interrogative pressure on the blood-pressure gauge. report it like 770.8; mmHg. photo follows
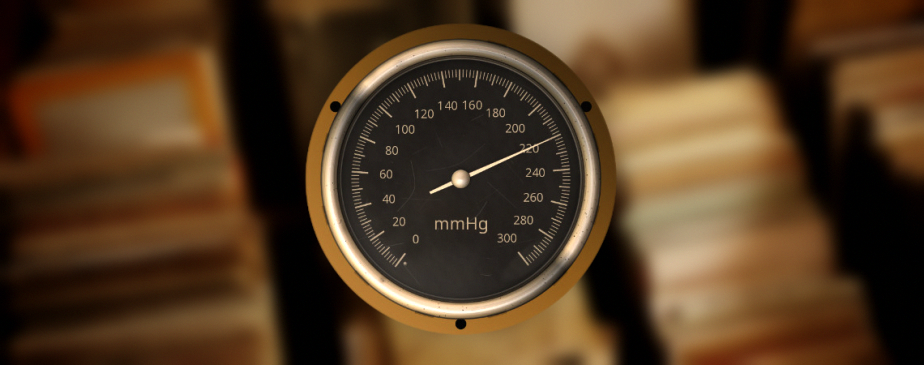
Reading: 220; mmHg
